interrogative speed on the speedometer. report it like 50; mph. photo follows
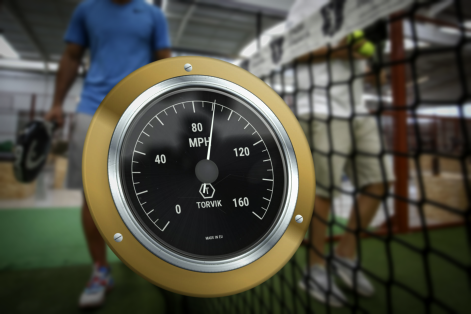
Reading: 90; mph
